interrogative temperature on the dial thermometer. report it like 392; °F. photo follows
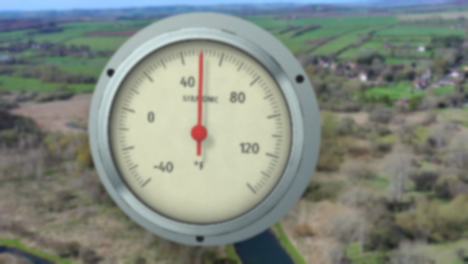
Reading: 50; °F
